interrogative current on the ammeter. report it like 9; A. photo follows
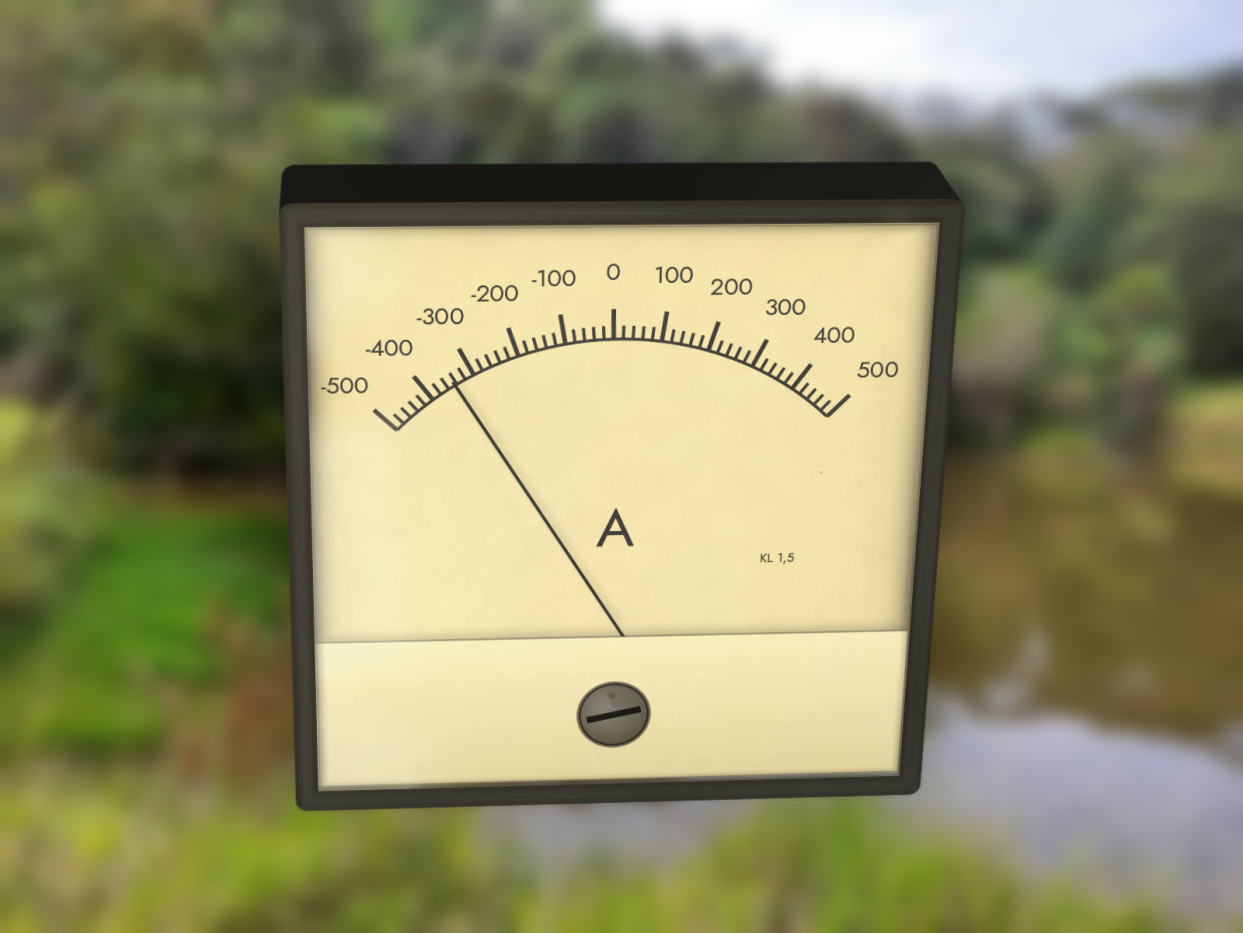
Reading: -340; A
